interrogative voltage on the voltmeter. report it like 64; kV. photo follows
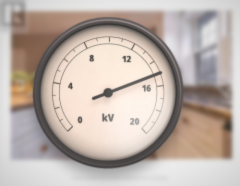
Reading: 15; kV
